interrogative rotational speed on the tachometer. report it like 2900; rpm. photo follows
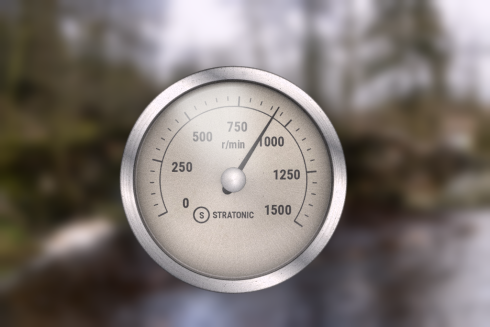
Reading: 925; rpm
